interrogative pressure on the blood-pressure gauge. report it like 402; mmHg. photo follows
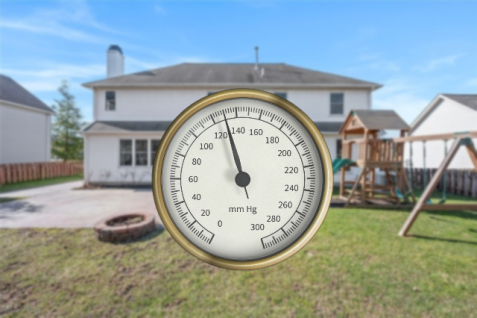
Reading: 130; mmHg
